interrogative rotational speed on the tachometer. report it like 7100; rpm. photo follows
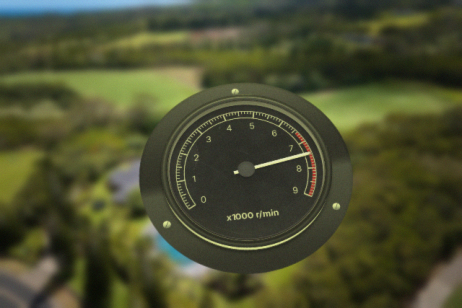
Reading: 7500; rpm
